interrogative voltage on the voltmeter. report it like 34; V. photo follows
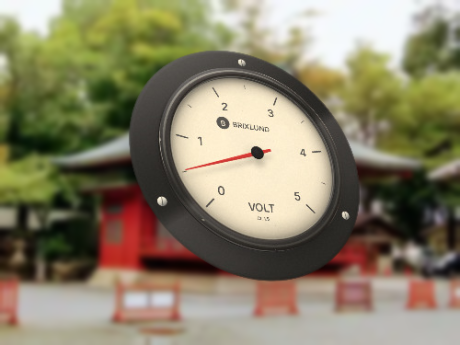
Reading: 0.5; V
